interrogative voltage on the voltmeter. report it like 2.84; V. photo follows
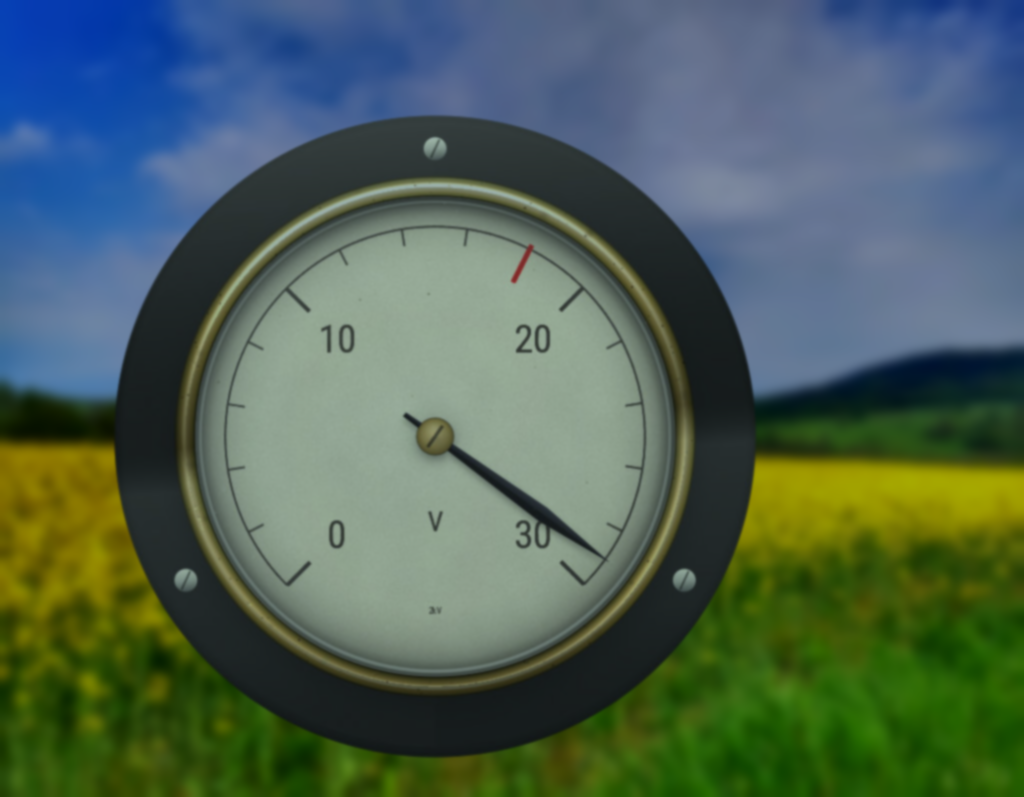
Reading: 29; V
